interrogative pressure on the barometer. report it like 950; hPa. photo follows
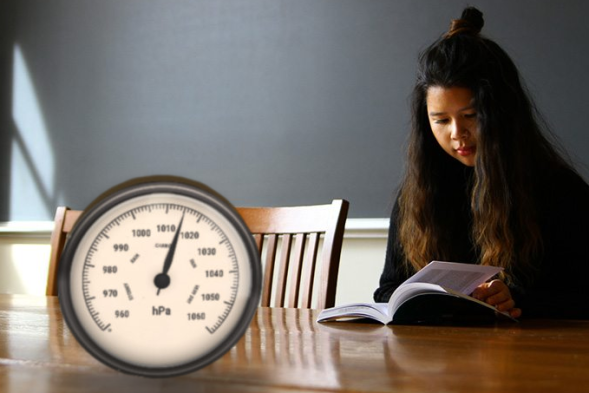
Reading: 1015; hPa
